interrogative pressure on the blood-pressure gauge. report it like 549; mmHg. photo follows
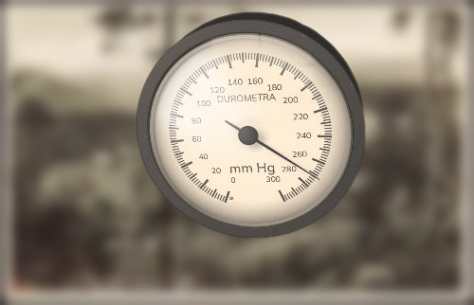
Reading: 270; mmHg
